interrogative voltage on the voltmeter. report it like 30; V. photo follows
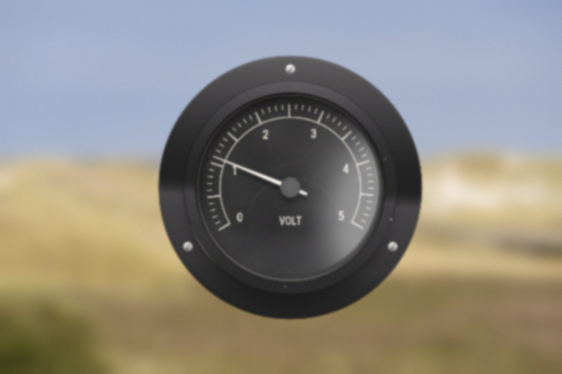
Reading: 1.1; V
